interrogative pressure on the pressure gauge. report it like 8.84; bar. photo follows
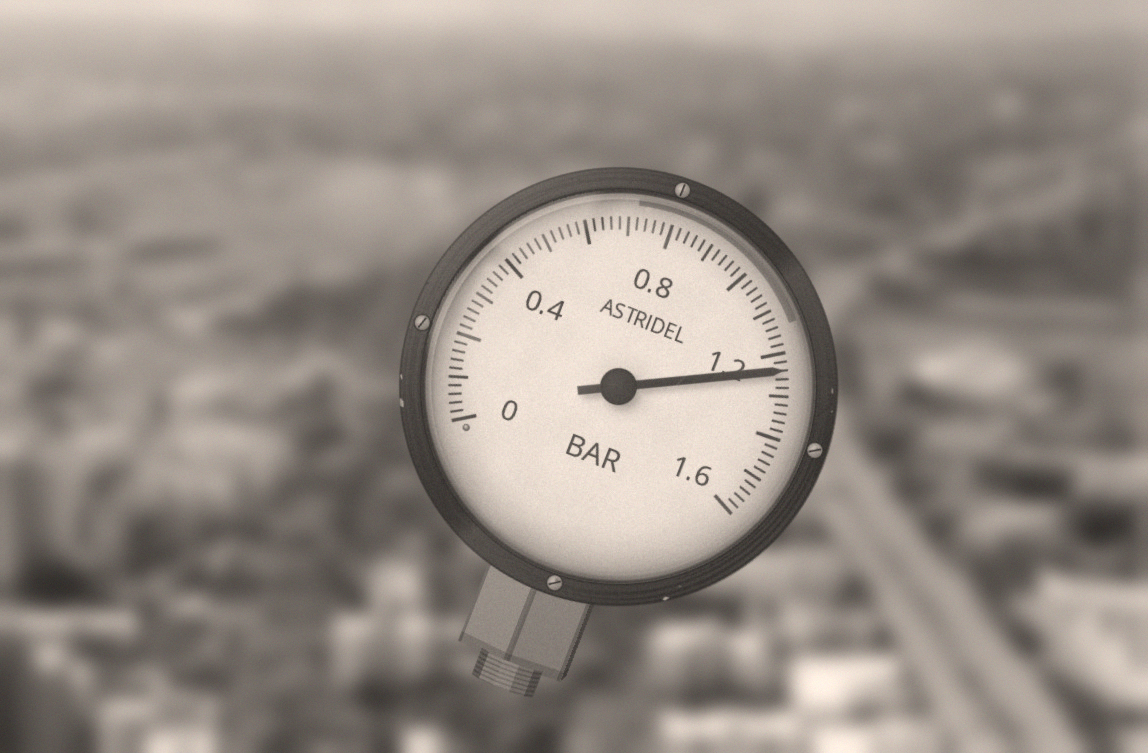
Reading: 1.24; bar
